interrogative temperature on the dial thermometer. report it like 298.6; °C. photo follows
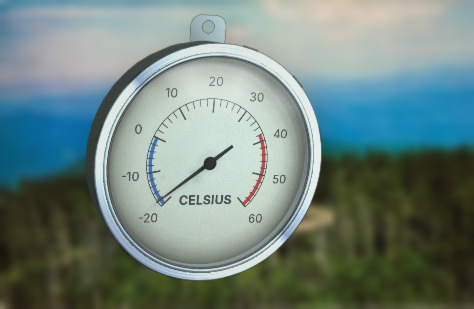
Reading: -18; °C
